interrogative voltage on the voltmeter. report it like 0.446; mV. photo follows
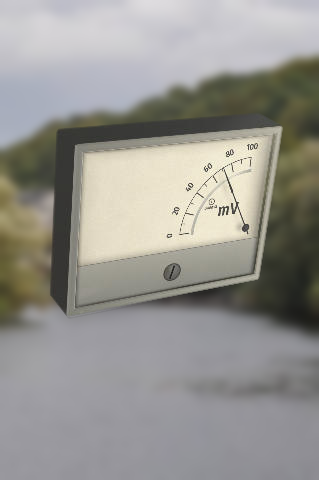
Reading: 70; mV
